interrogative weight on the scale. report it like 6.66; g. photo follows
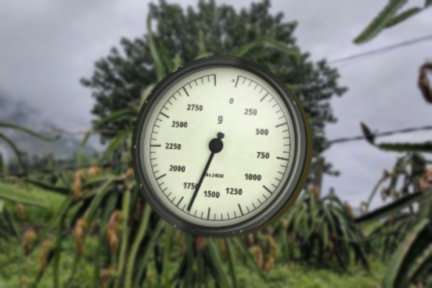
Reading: 1650; g
